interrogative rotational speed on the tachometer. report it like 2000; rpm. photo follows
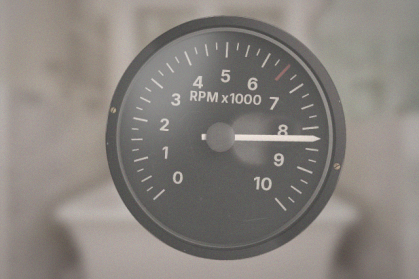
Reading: 8250; rpm
